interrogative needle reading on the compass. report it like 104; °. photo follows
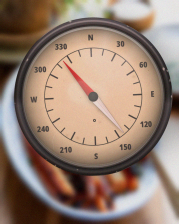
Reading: 322.5; °
